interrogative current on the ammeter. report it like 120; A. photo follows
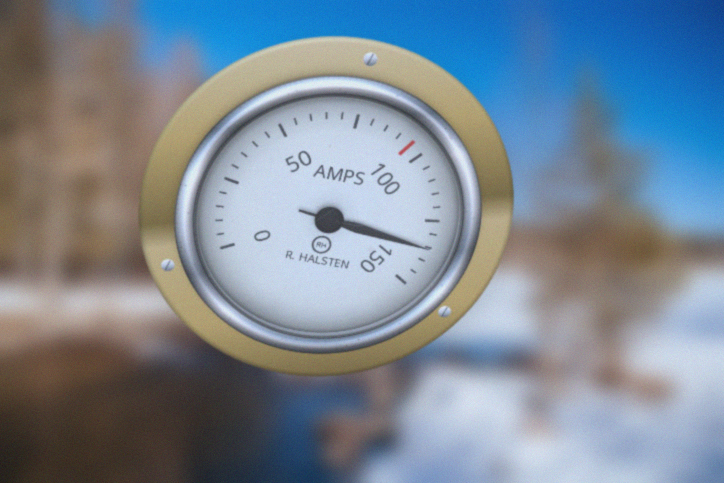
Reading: 135; A
